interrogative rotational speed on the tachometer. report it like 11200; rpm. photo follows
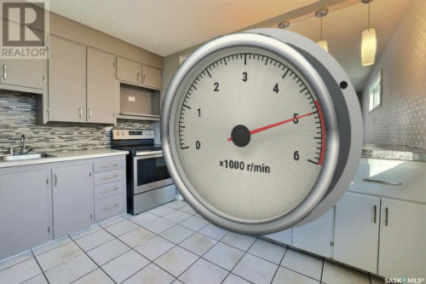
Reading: 5000; rpm
